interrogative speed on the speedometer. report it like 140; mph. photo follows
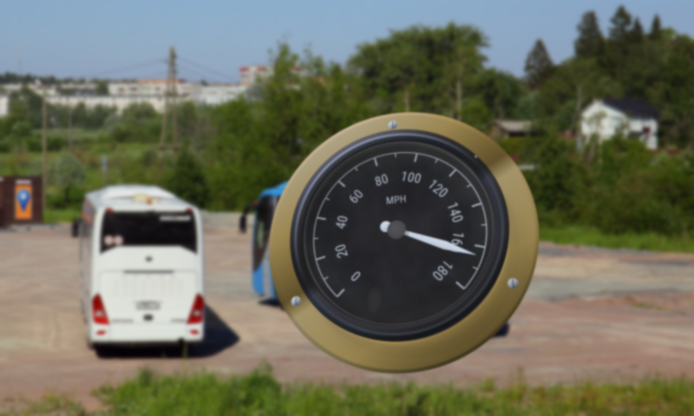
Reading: 165; mph
